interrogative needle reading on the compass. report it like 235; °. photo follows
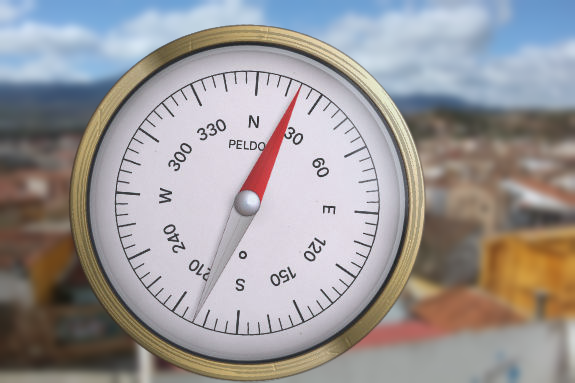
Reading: 20; °
